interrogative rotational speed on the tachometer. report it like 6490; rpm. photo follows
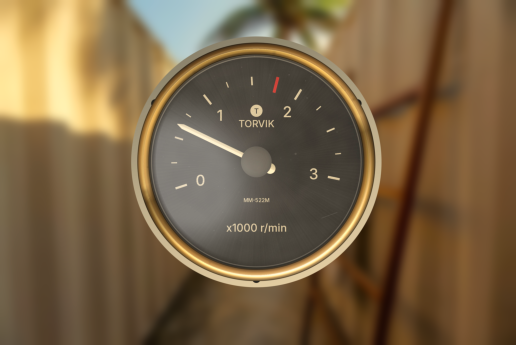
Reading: 625; rpm
